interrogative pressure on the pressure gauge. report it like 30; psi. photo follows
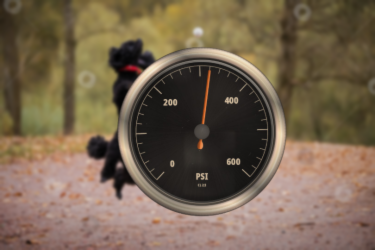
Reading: 320; psi
